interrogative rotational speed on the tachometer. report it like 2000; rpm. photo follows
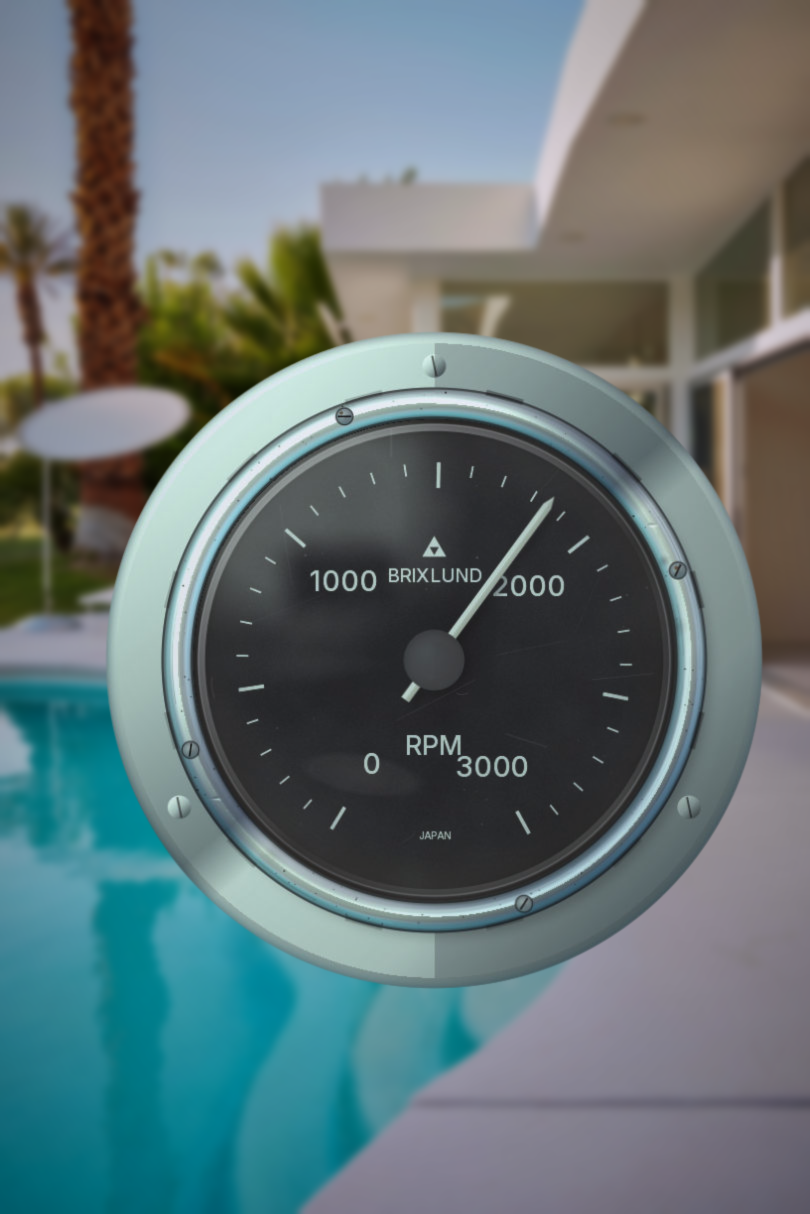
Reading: 1850; rpm
